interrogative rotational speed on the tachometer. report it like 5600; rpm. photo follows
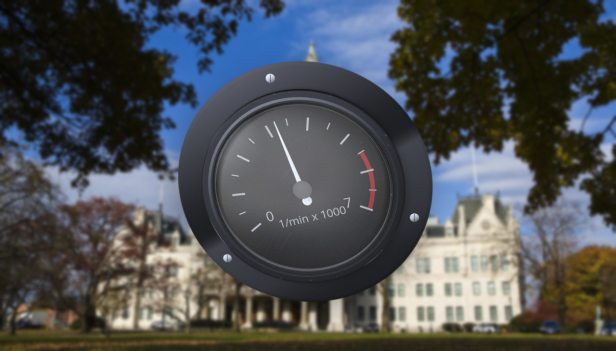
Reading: 3250; rpm
